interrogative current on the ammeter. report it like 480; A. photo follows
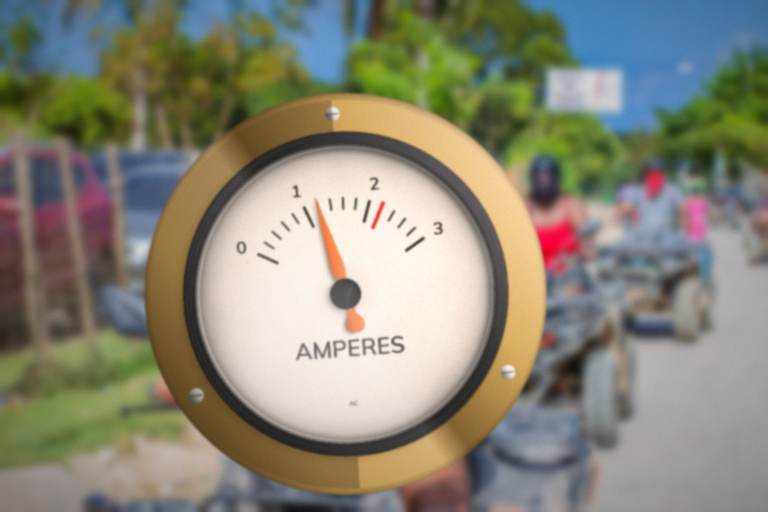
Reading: 1.2; A
